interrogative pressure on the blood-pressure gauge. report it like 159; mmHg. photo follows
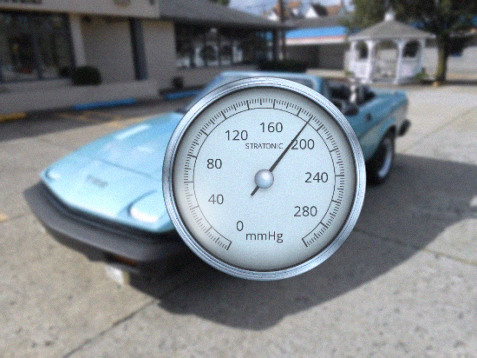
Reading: 190; mmHg
